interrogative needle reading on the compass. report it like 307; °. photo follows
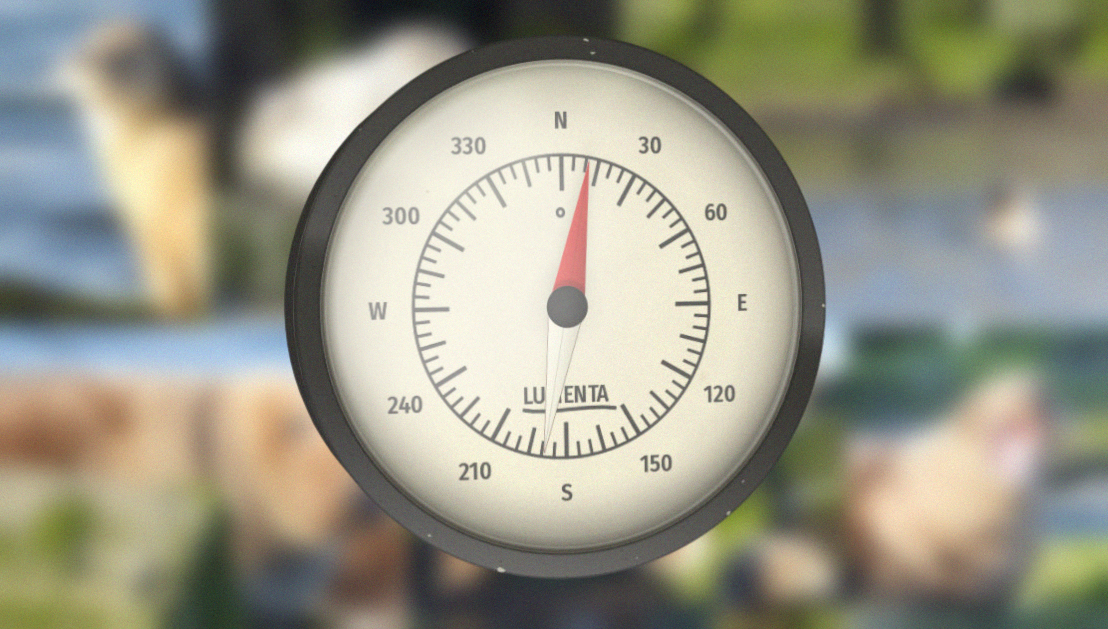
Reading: 10; °
